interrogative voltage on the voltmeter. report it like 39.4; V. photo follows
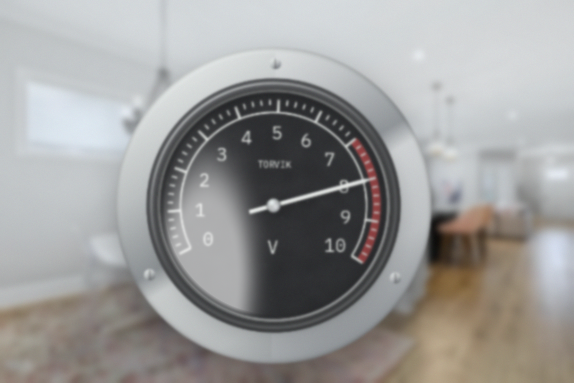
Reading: 8; V
